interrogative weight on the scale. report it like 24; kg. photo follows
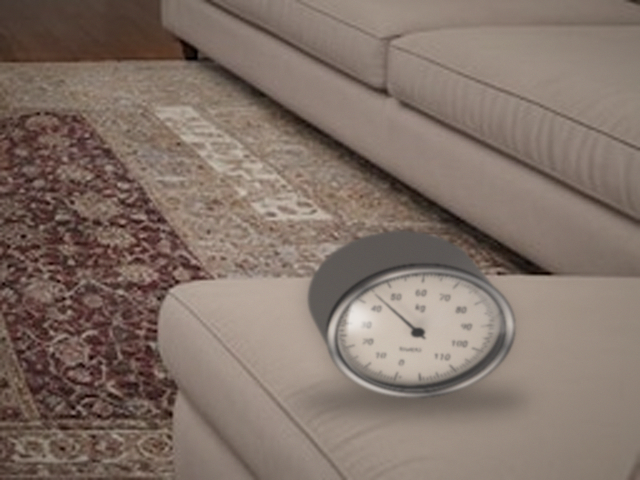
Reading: 45; kg
